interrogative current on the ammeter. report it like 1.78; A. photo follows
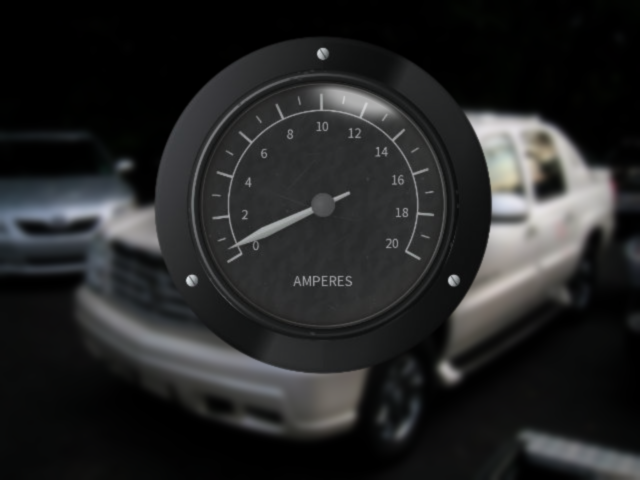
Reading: 0.5; A
